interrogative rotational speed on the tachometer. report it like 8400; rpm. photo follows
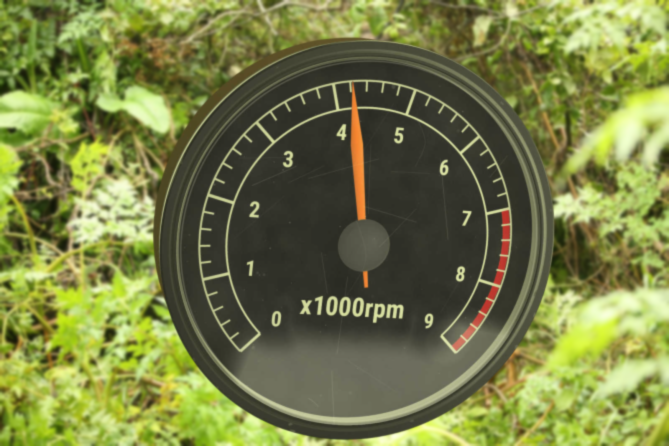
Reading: 4200; rpm
